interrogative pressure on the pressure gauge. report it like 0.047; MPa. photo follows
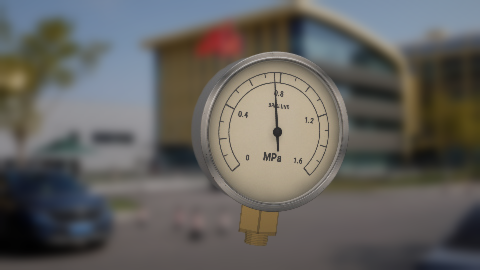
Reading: 0.75; MPa
